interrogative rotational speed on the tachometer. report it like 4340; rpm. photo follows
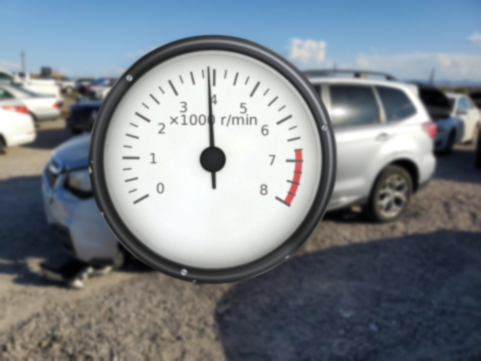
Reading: 3875; rpm
